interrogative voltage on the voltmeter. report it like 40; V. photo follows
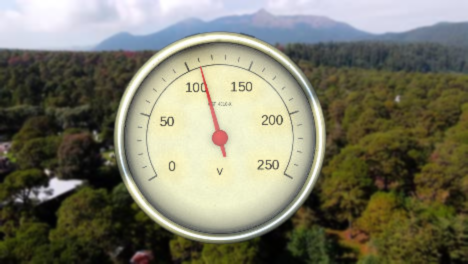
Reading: 110; V
